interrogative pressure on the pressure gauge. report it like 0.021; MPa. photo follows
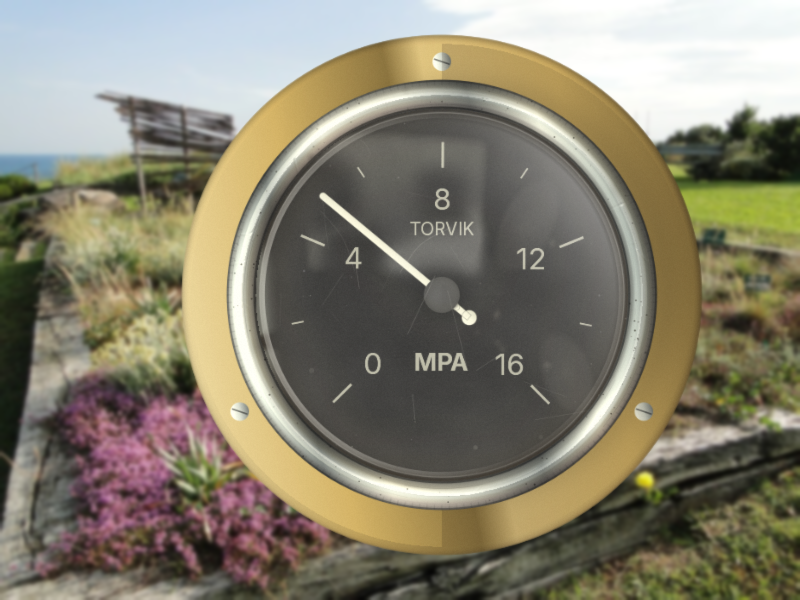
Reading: 5; MPa
